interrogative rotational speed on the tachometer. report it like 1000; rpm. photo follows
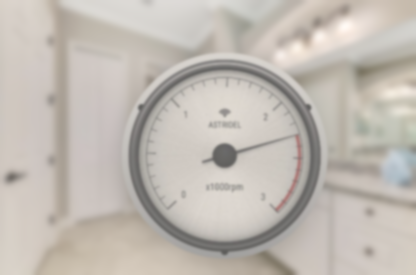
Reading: 2300; rpm
